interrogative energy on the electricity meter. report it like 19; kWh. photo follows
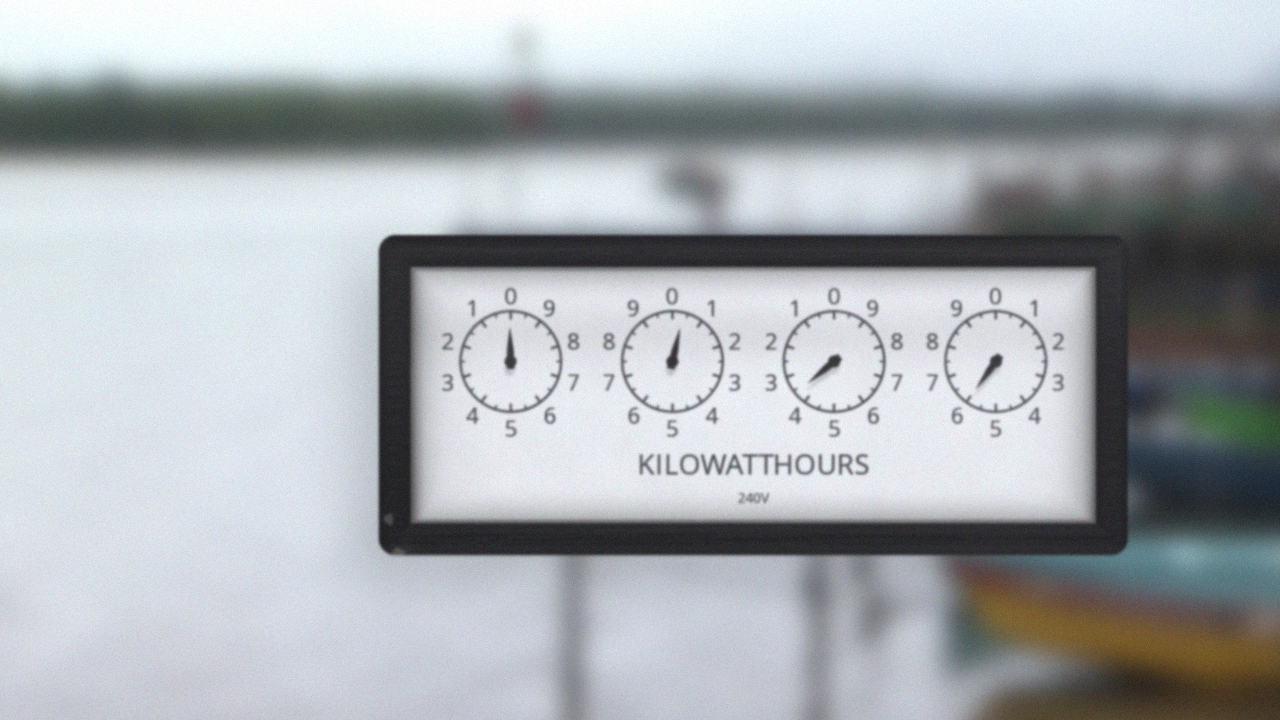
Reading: 36; kWh
